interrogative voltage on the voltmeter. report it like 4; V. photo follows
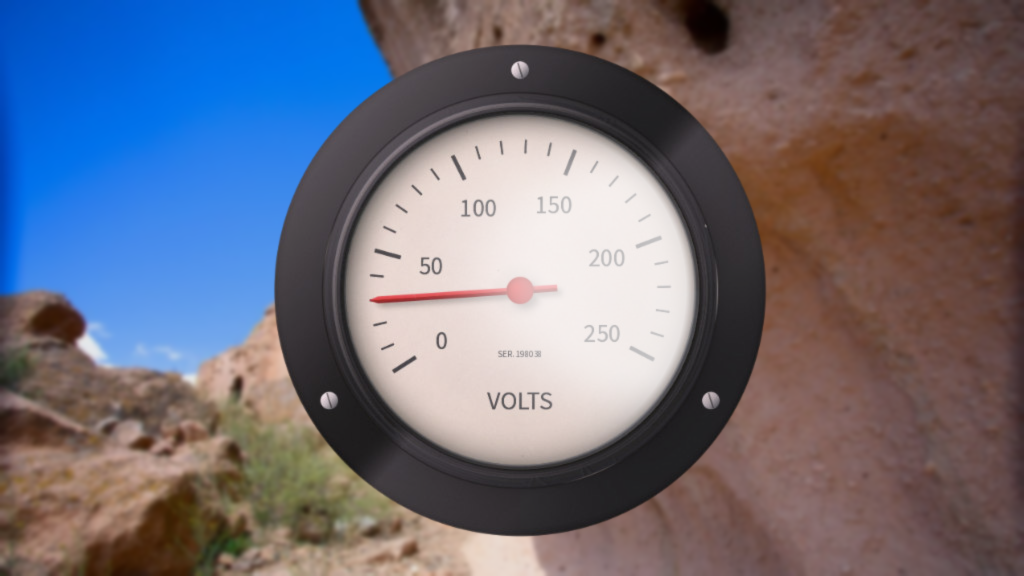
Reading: 30; V
